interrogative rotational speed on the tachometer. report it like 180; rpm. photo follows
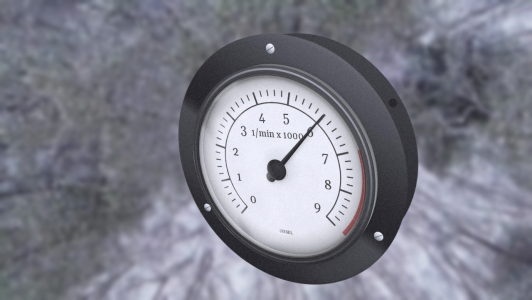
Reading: 6000; rpm
